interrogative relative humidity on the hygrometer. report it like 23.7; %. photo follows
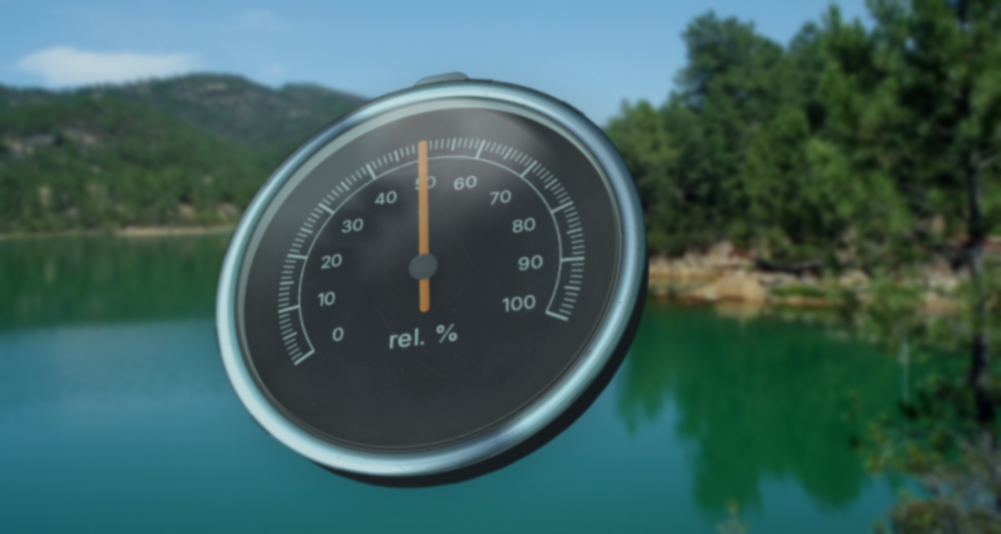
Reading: 50; %
